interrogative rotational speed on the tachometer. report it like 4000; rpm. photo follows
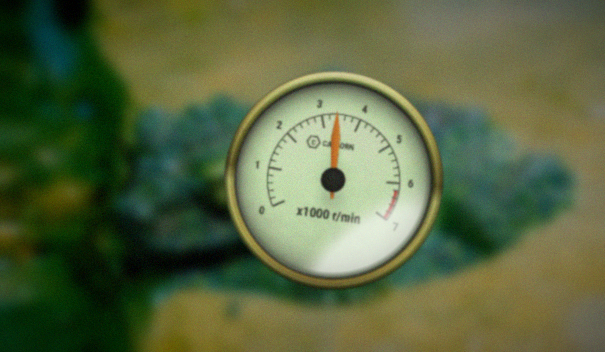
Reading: 3400; rpm
